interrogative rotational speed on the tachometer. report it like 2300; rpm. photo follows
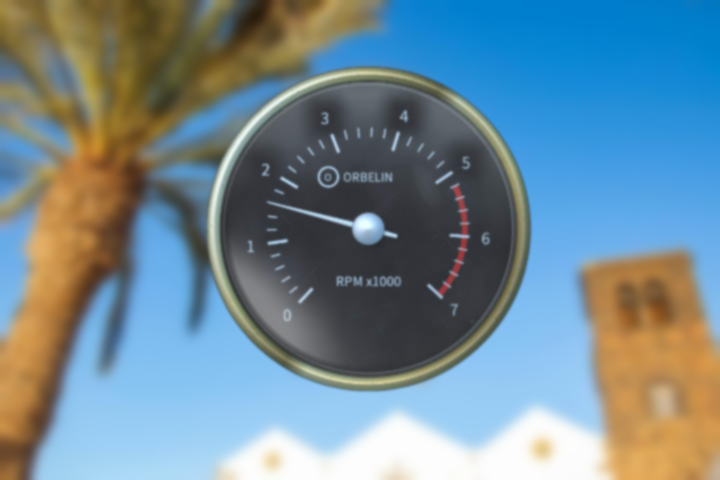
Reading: 1600; rpm
